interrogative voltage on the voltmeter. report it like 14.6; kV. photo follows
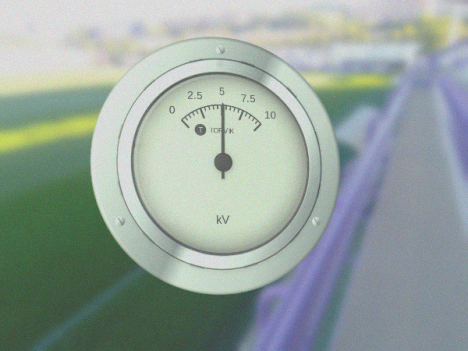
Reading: 5; kV
